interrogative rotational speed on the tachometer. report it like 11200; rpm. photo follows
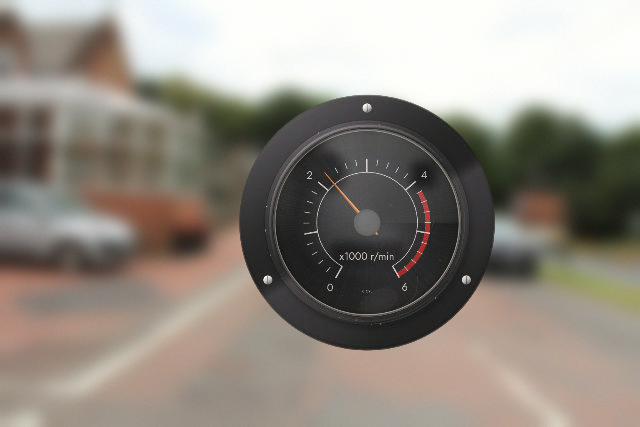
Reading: 2200; rpm
